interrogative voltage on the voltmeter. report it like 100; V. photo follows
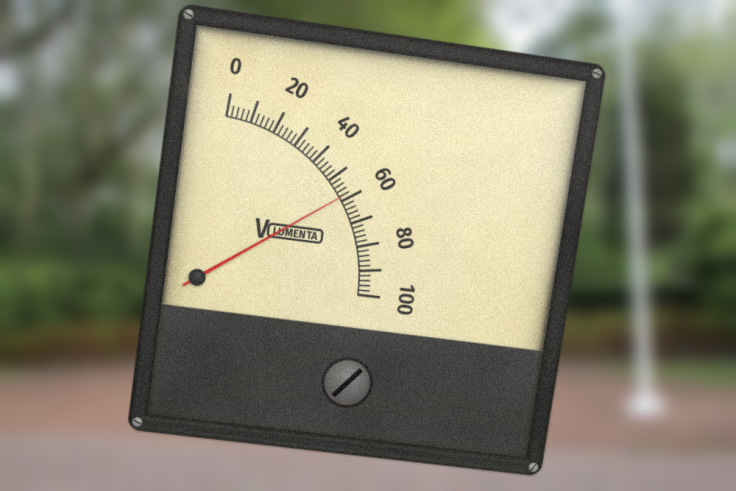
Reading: 58; V
